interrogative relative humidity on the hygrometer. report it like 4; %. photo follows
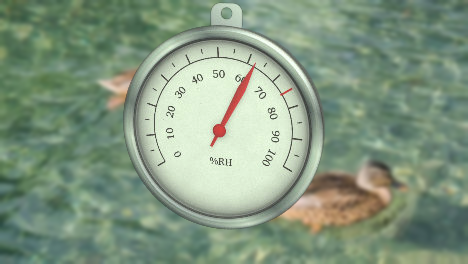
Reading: 62.5; %
